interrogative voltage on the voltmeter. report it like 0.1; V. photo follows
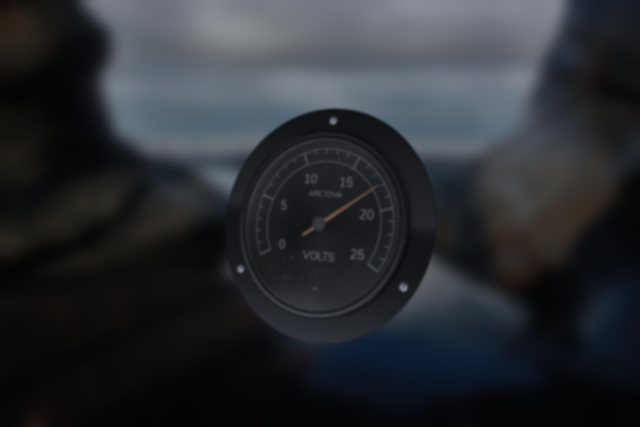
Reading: 18; V
